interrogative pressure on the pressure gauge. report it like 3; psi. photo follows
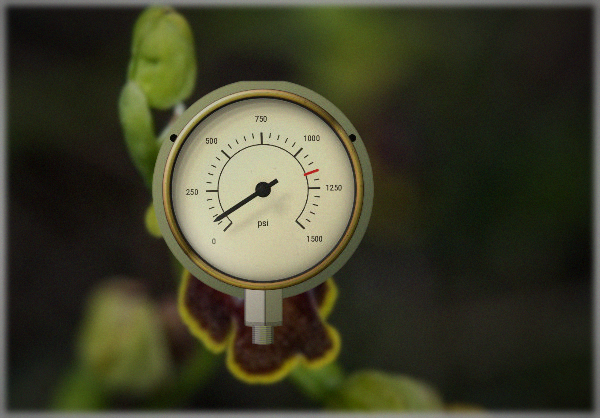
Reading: 75; psi
